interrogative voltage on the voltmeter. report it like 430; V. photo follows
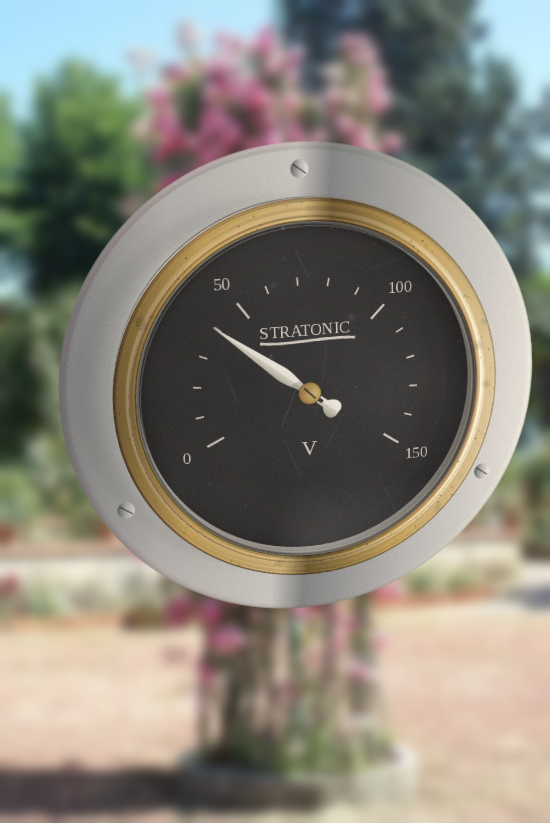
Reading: 40; V
